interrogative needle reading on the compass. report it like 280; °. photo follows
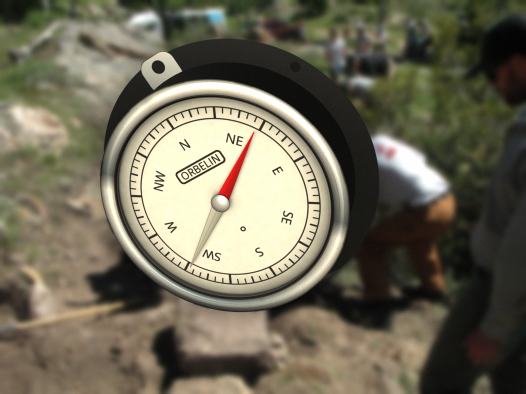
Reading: 57.5; °
